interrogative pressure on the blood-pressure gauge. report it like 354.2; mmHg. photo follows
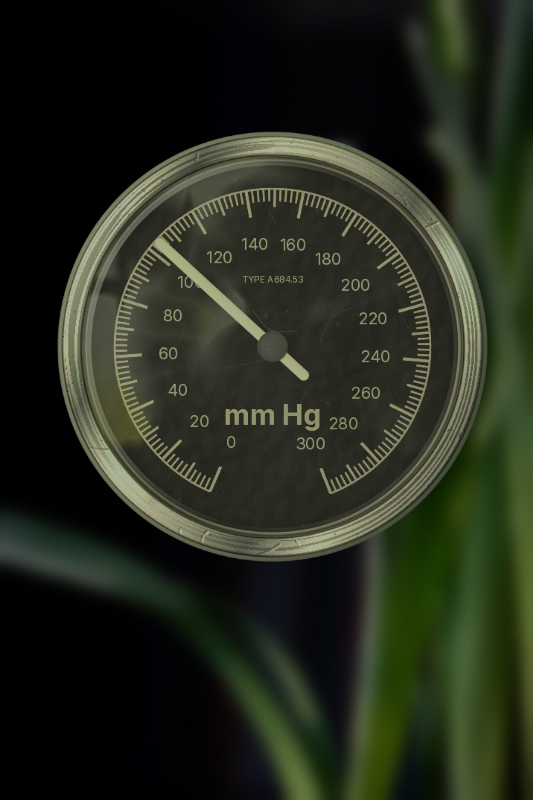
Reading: 104; mmHg
